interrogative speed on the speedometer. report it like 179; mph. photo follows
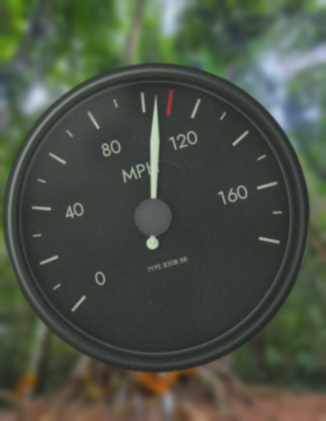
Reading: 105; mph
